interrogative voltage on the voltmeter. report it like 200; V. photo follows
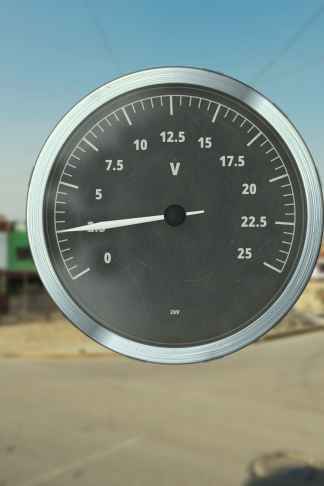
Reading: 2.5; V
